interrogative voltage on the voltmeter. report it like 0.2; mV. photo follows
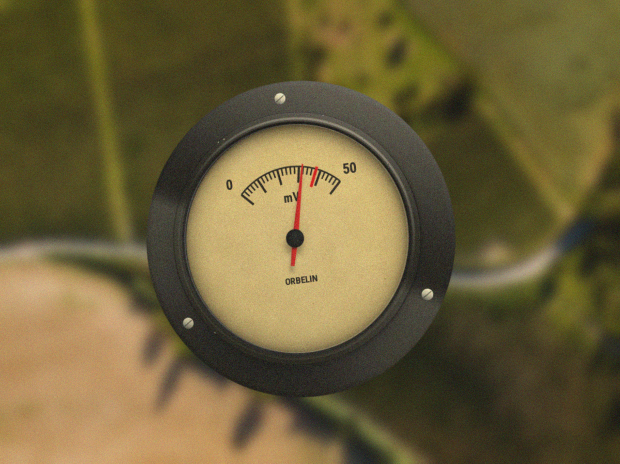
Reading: 32; mV
